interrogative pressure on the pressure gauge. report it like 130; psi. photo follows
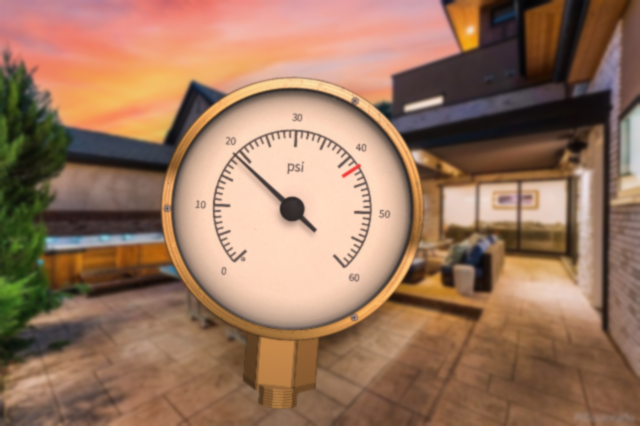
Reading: 19; psi
